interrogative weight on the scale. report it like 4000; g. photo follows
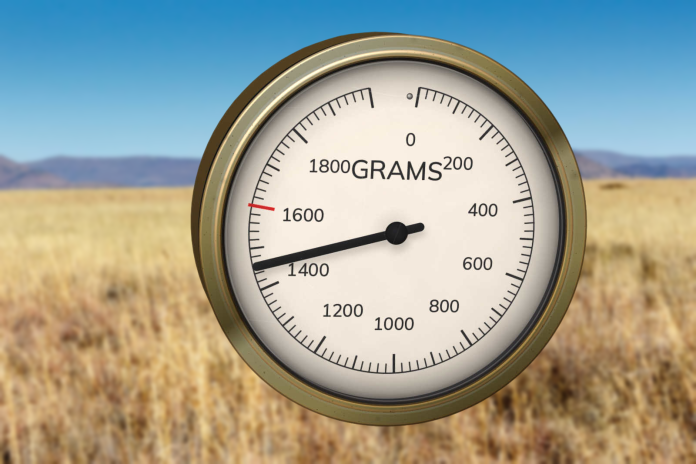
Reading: 1460; g
